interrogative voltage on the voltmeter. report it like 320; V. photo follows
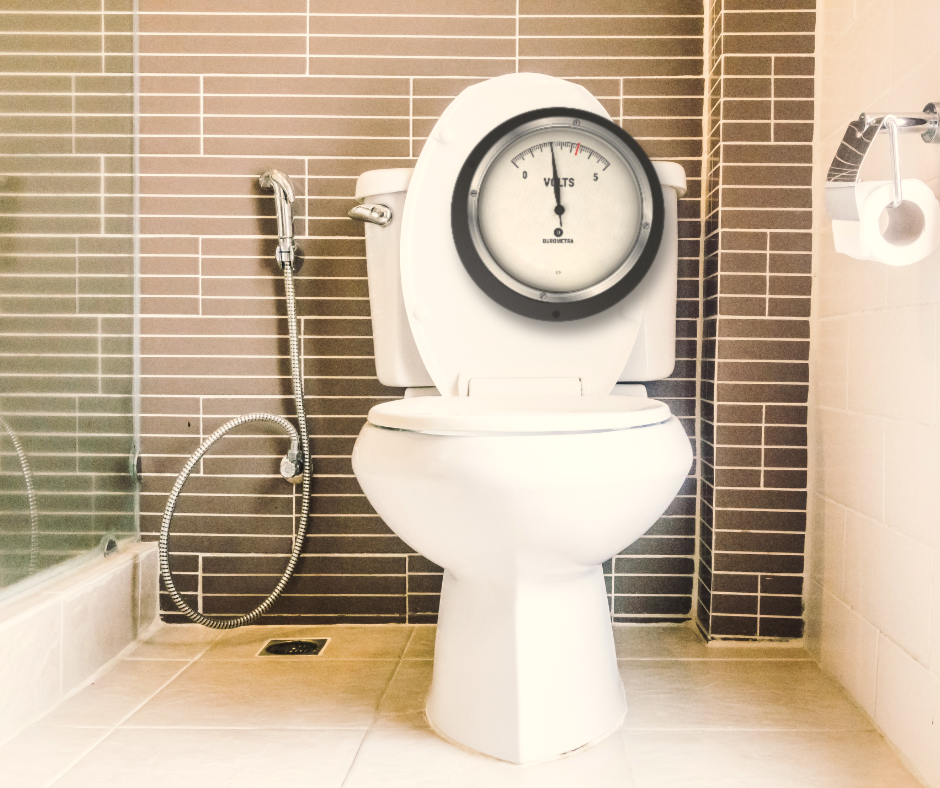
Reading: 2; V
